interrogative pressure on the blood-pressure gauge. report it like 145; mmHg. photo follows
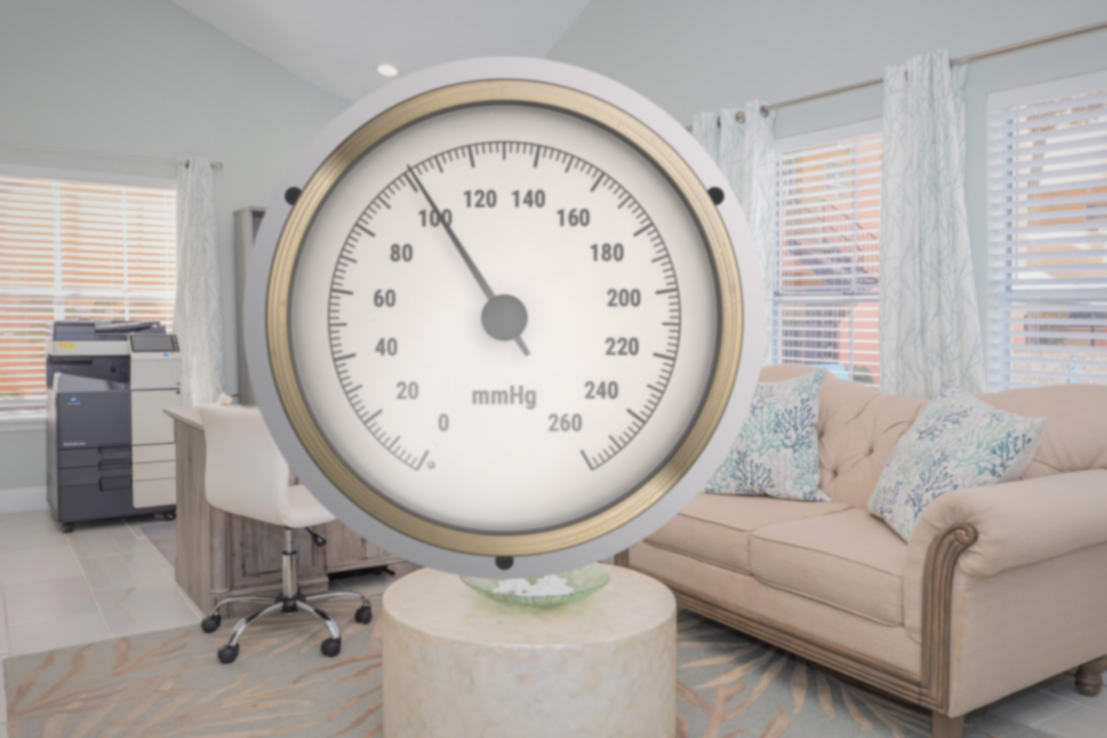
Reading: 102; mmHg
